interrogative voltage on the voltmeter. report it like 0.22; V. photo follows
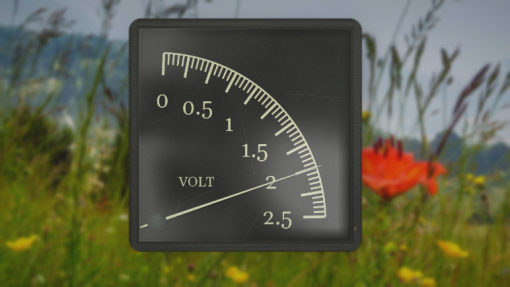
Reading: 2; V
